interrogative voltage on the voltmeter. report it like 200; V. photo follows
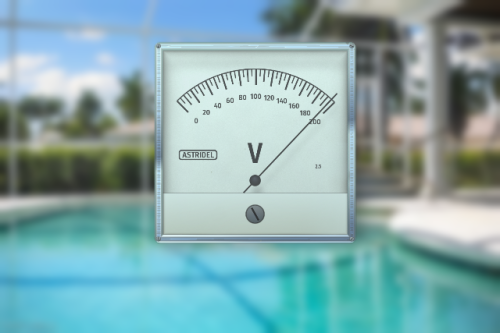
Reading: 195; V
